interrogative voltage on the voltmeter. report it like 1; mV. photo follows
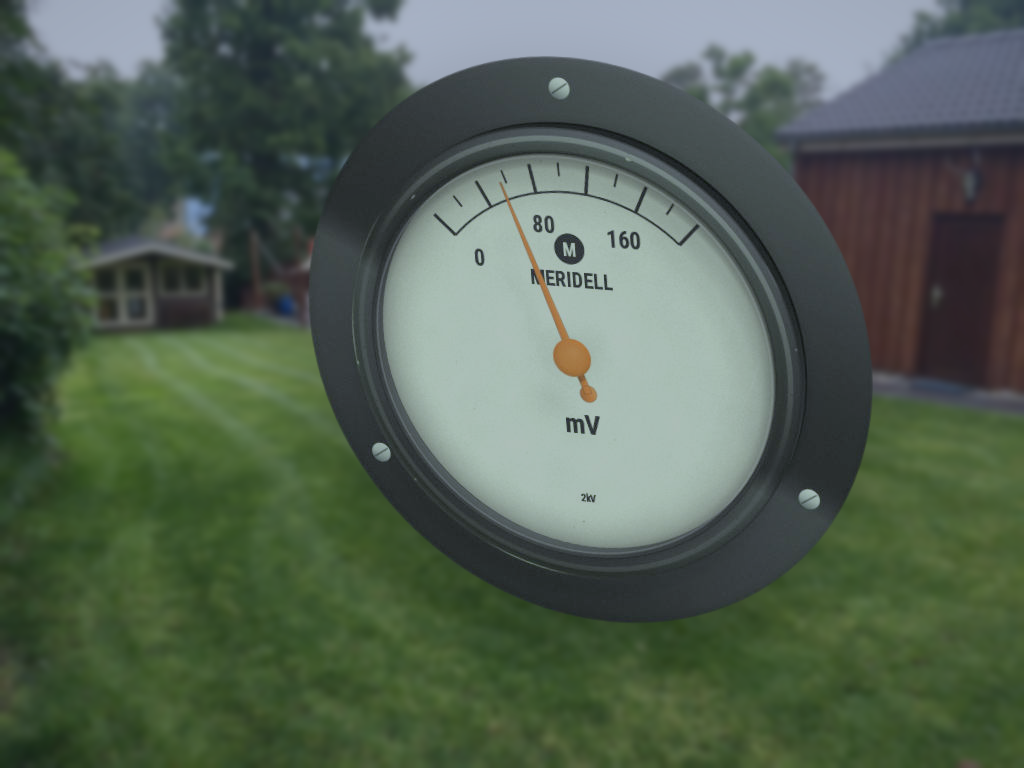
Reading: 60; mV
